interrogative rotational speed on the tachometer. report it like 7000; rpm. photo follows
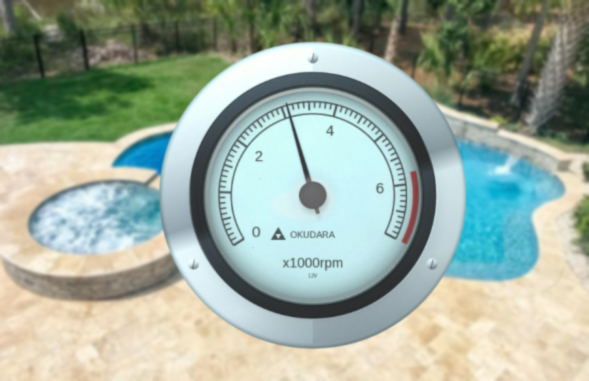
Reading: 3100; rpm
